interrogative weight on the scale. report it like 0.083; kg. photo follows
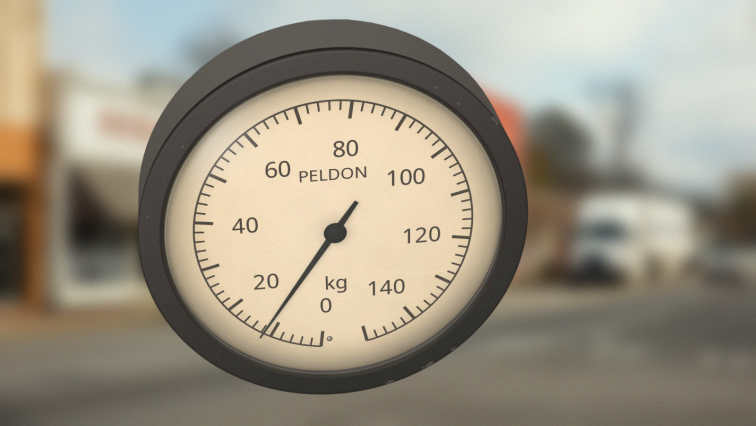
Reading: 12; kg
